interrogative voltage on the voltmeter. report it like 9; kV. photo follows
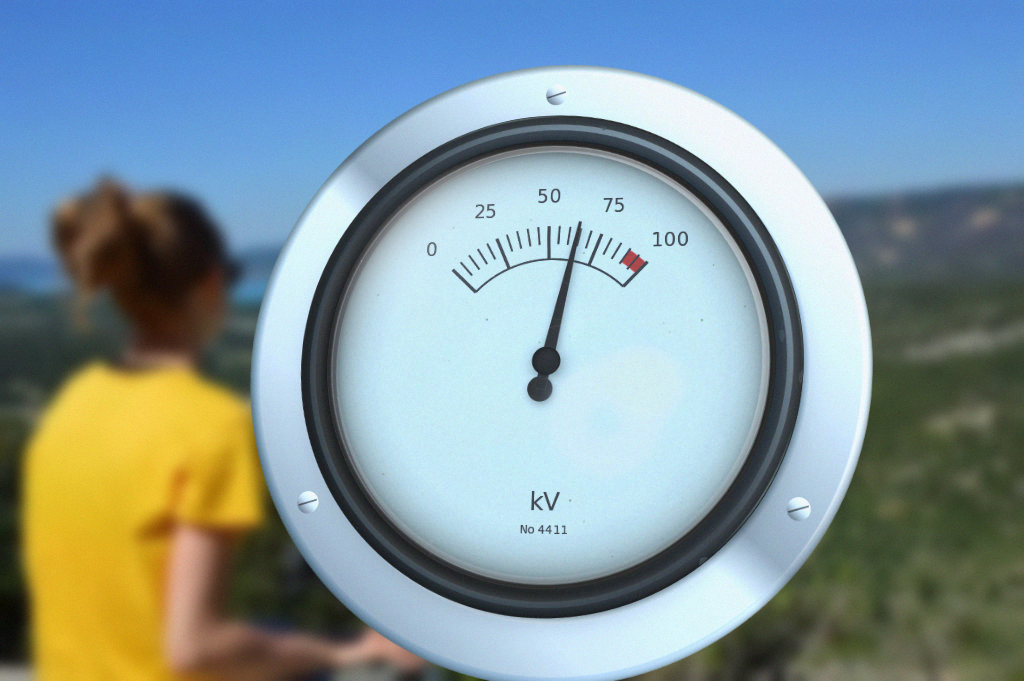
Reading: 65; kV
